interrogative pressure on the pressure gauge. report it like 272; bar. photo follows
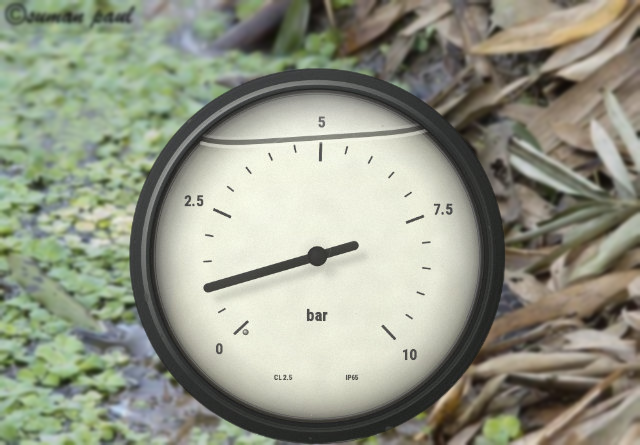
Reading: 1; bar
